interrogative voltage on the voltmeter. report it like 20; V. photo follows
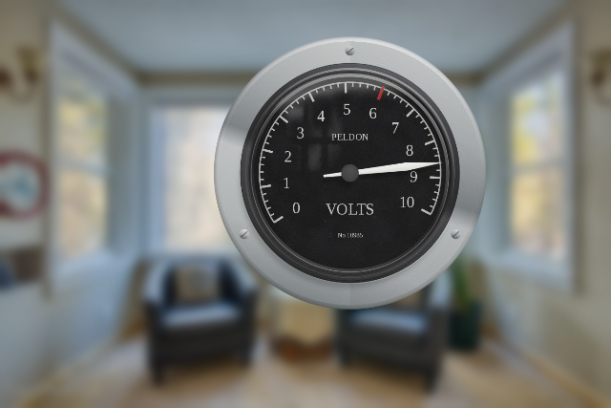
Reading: 8.6; V
